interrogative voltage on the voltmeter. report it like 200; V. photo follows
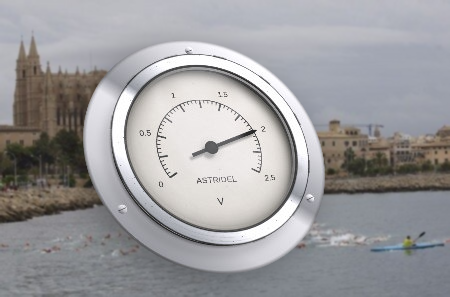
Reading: 2; V
